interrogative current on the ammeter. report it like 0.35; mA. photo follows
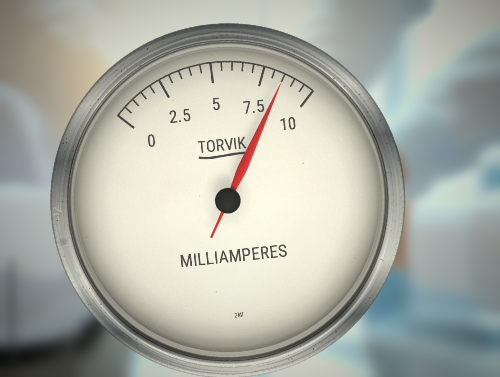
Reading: 8.5; mA
